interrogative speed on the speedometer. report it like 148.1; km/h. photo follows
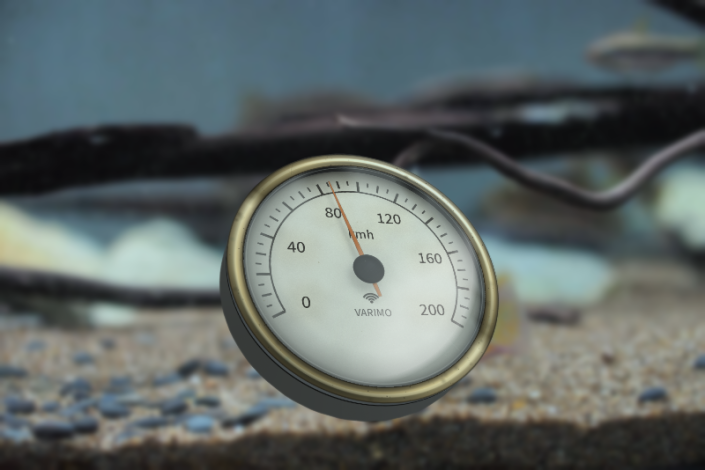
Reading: 85; km/h
